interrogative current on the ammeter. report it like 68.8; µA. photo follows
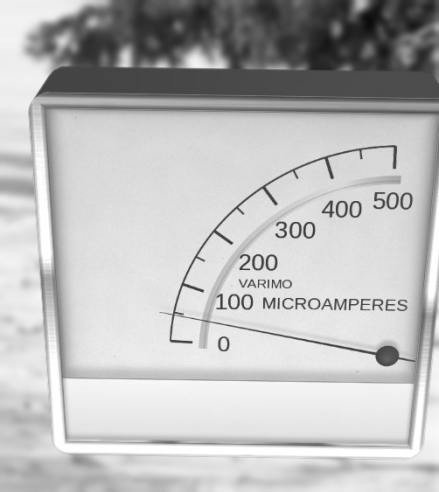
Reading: 50; µA
